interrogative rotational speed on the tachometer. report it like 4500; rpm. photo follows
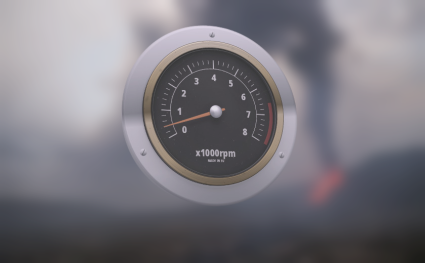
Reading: 400; rpm
